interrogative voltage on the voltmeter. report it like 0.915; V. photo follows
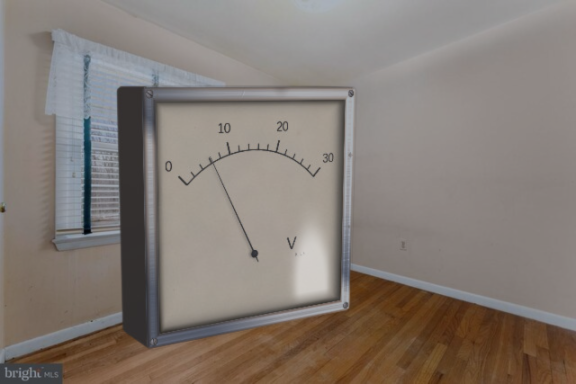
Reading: 6; V
